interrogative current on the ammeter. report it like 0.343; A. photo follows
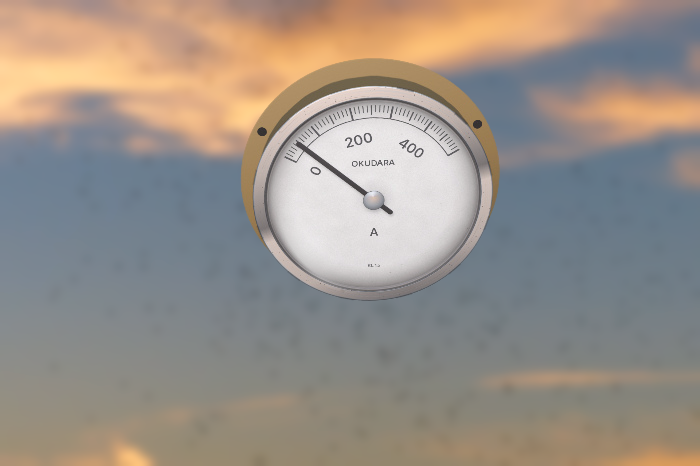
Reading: 50; A
